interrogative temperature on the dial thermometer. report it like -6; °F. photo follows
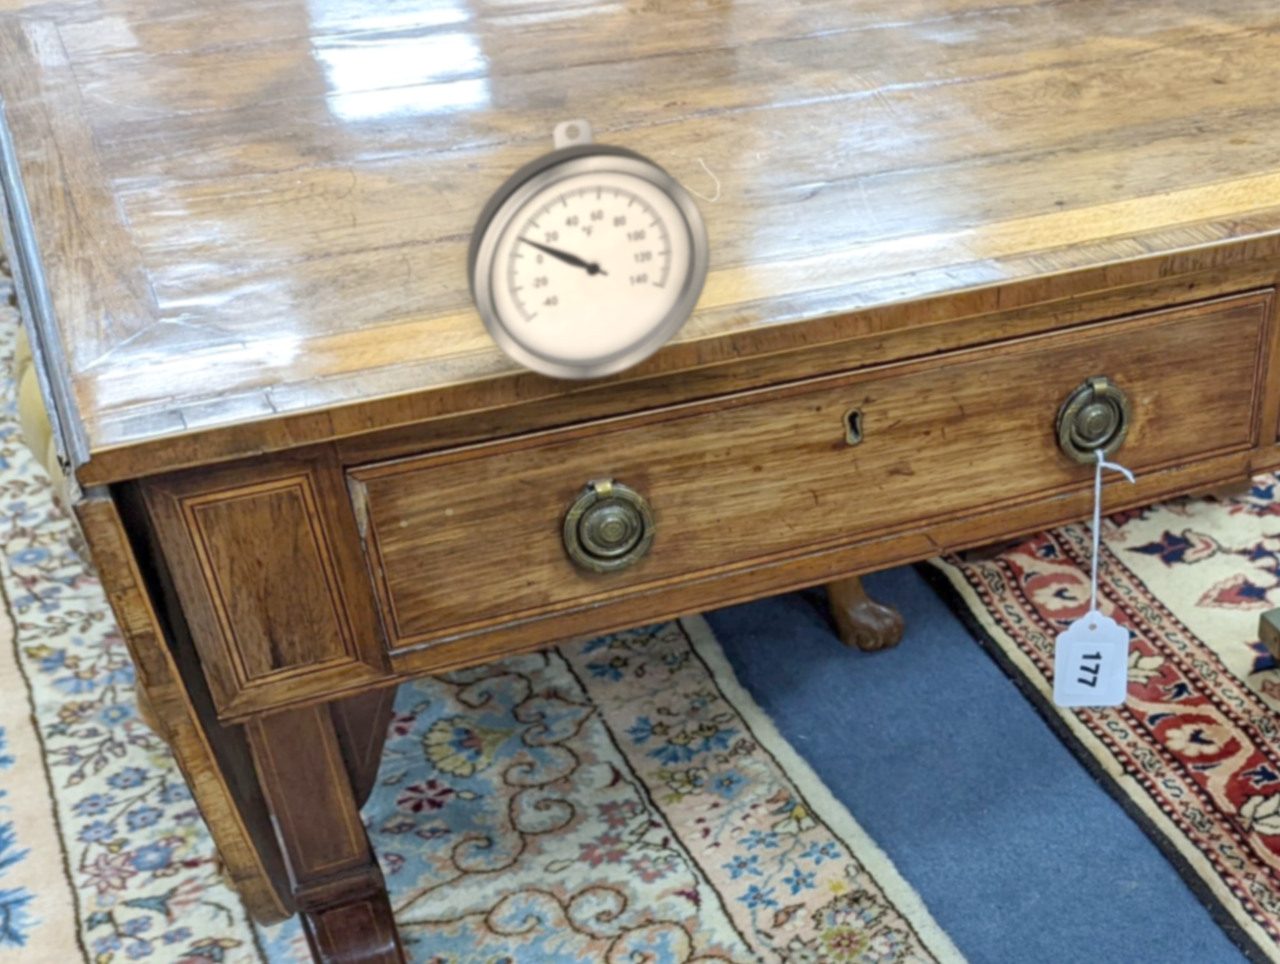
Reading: 10; °F
